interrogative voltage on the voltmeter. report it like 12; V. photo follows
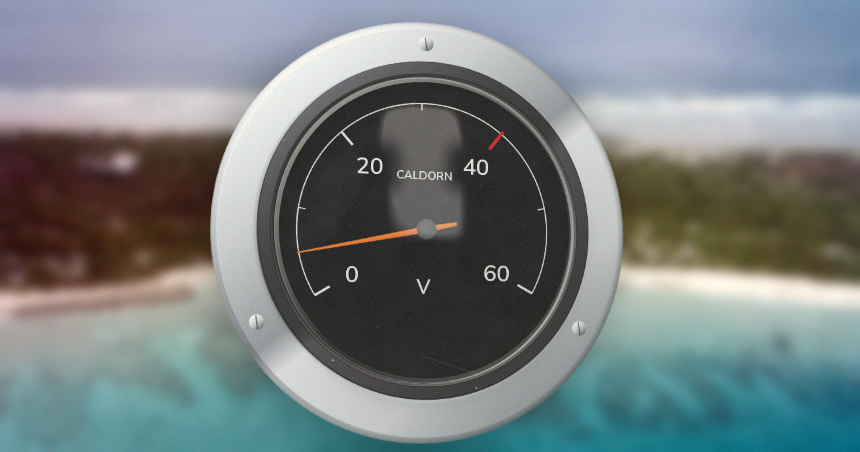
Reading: 5; V
